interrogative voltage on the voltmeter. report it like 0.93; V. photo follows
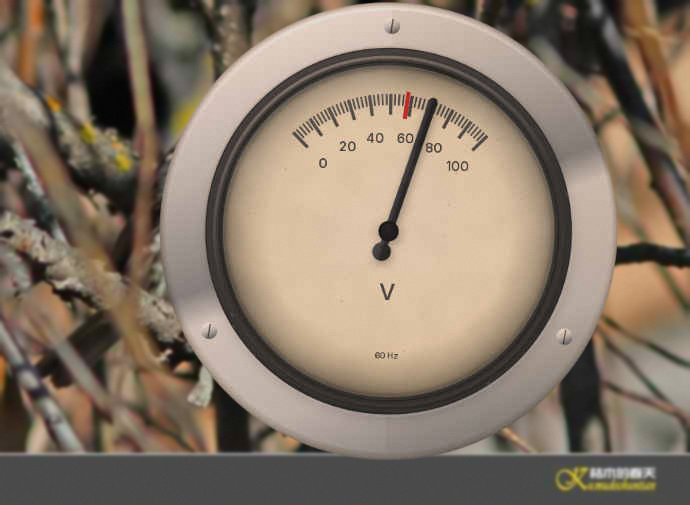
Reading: 70; V
